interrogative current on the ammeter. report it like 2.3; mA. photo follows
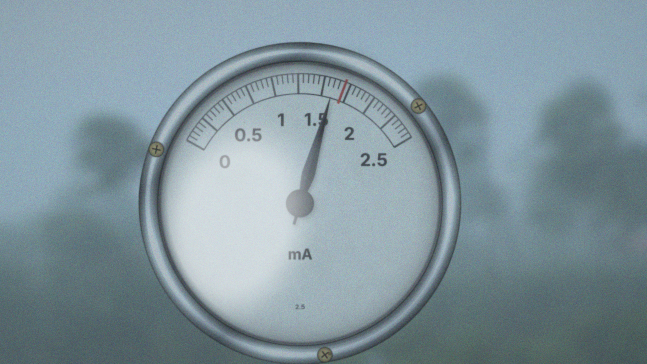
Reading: 1.6; mA
